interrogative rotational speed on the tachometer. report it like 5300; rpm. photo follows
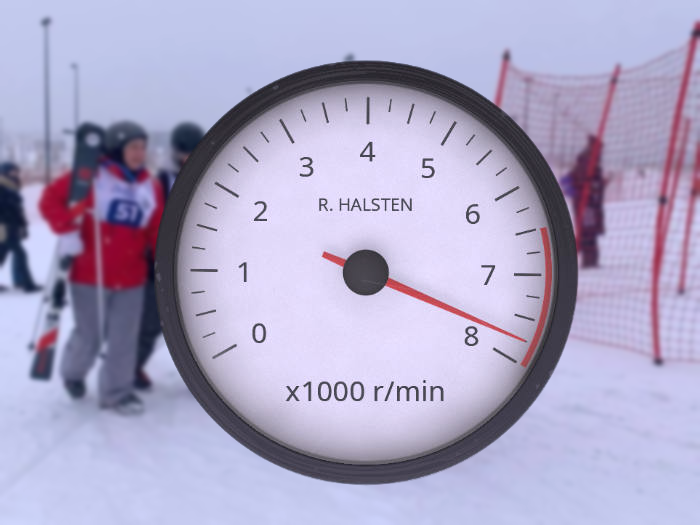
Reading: 7750; rpm
